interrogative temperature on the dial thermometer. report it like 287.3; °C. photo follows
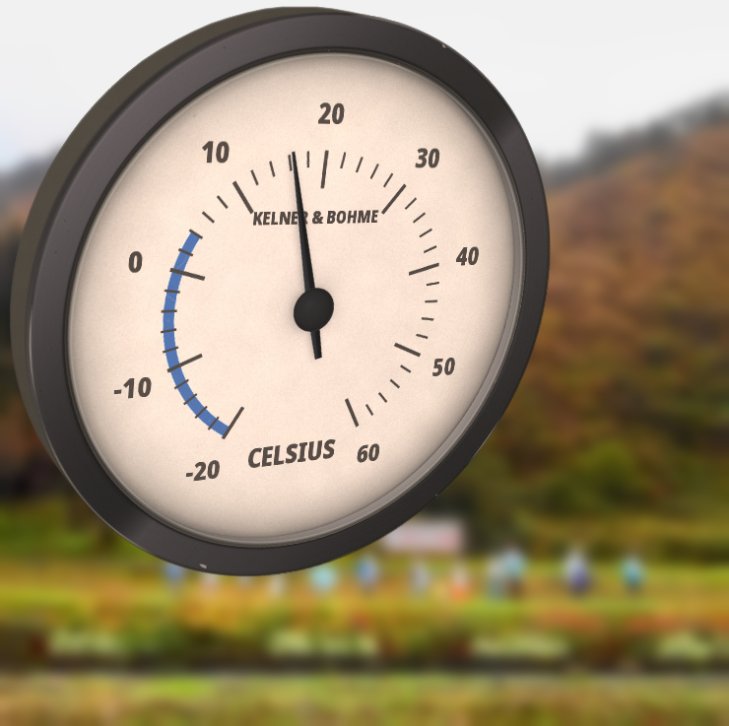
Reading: 16; °C
